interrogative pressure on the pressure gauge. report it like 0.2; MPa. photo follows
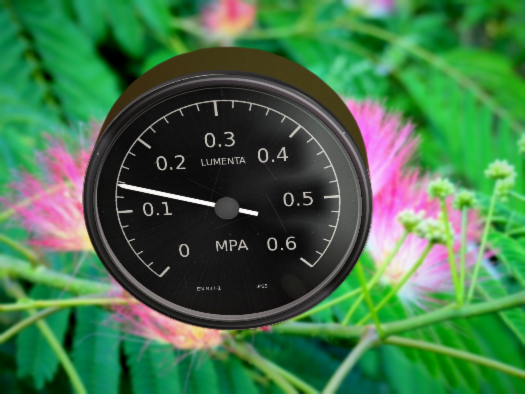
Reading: 0.14; MPa
